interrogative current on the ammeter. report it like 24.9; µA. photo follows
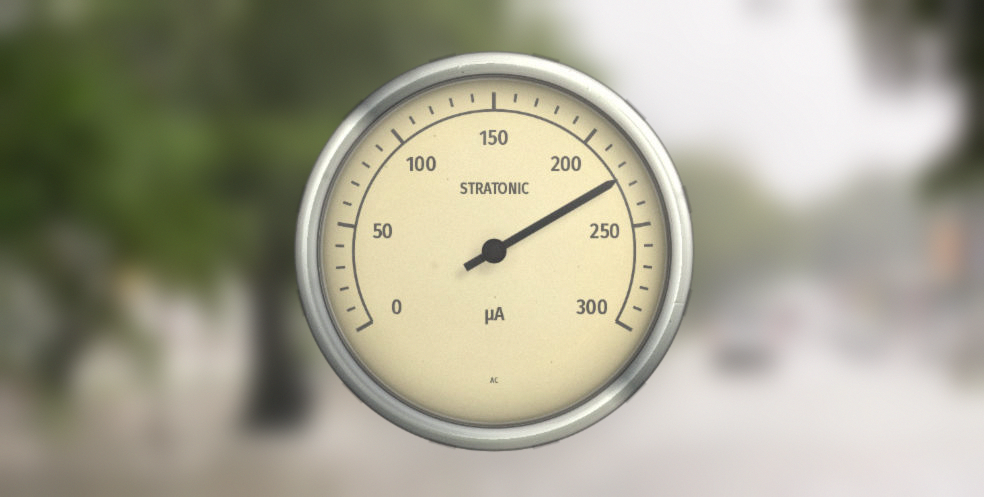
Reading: 225; µA
